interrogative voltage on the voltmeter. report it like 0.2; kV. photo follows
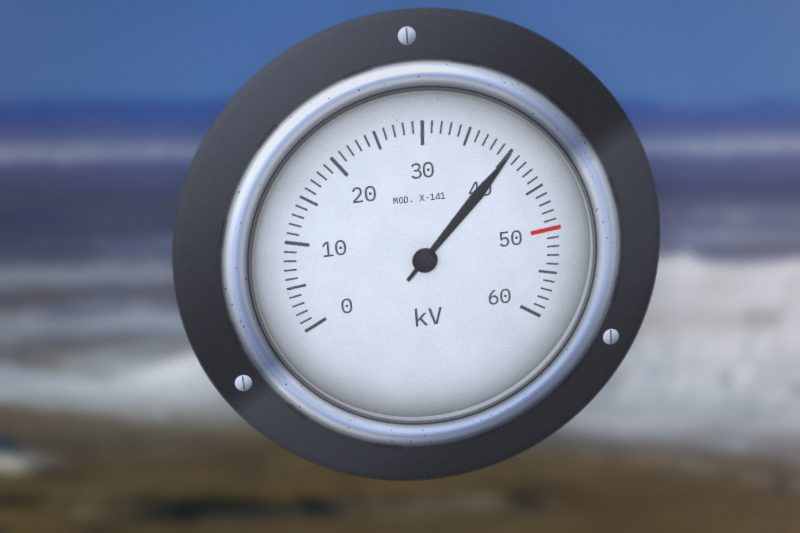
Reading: 40; kV
